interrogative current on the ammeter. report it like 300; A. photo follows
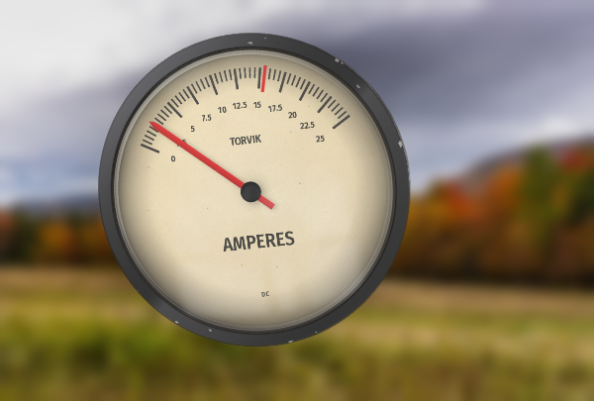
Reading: 2.5; A
